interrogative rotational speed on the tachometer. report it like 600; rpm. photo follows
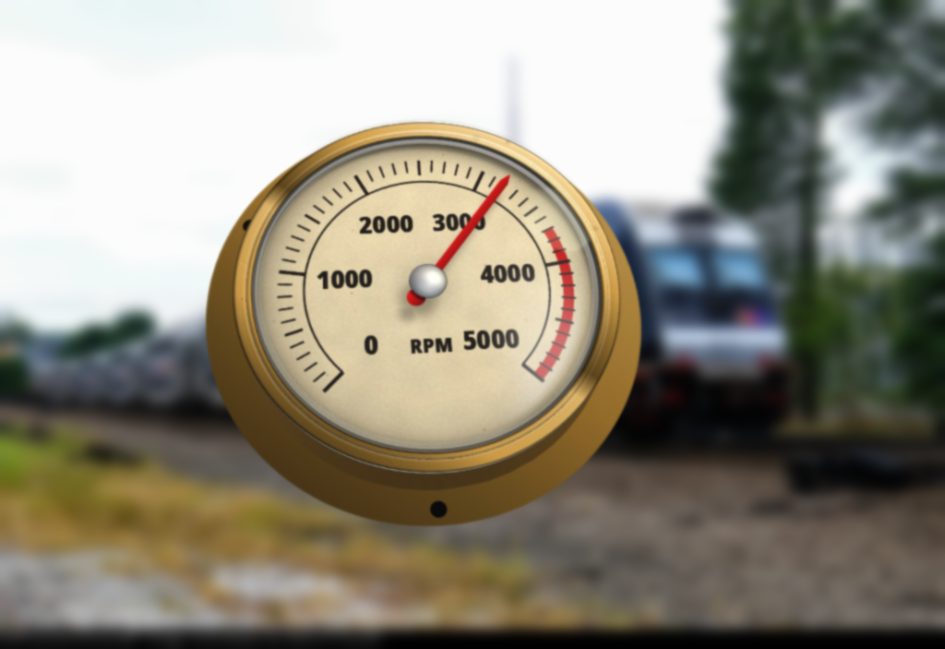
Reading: 3200; rpm
